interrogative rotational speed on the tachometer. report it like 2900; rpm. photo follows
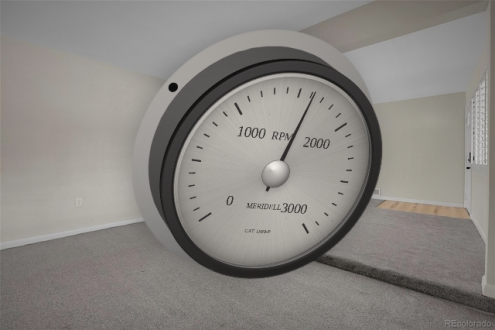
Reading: 1600; rpm
